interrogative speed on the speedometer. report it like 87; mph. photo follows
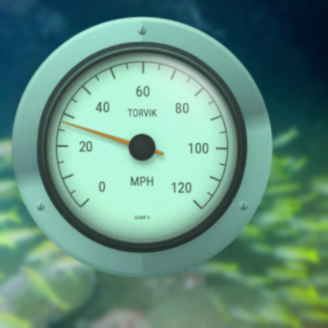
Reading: 27.5; mph
